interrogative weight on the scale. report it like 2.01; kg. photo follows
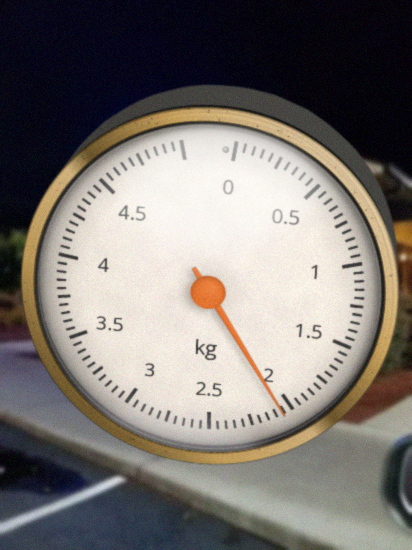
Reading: 2.05; kg
